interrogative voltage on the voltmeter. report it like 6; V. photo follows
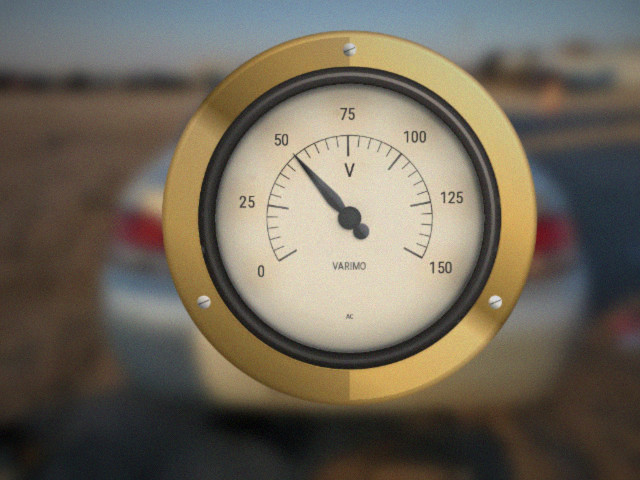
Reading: 50; V
